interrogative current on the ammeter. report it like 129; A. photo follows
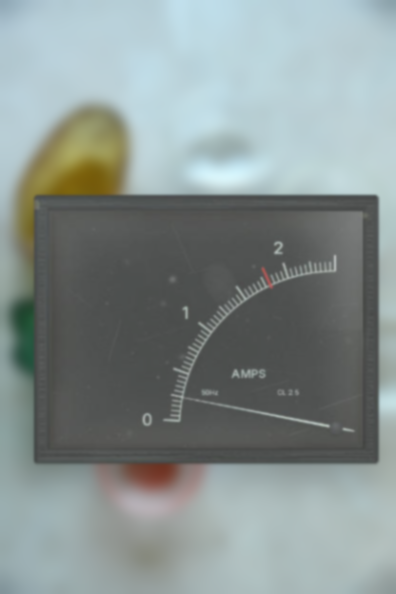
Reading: 0.25; A
